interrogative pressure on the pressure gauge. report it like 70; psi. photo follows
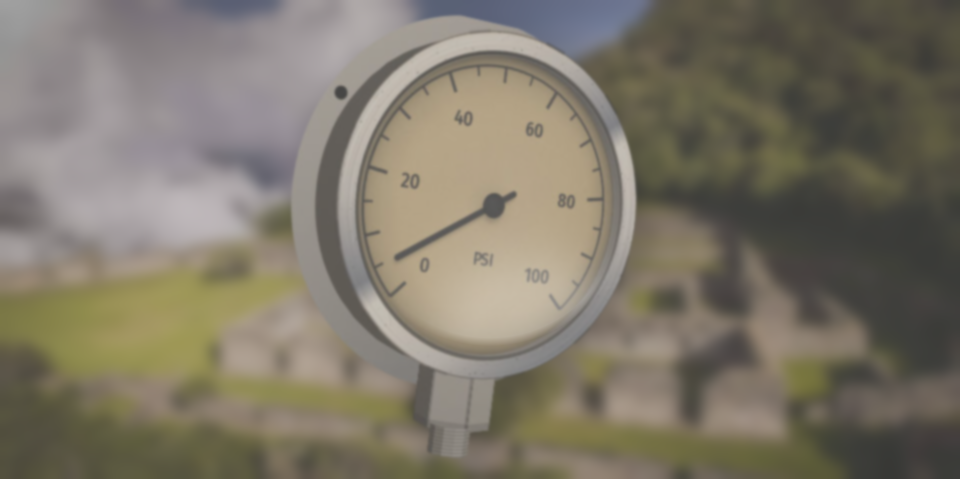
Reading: 5; psi
